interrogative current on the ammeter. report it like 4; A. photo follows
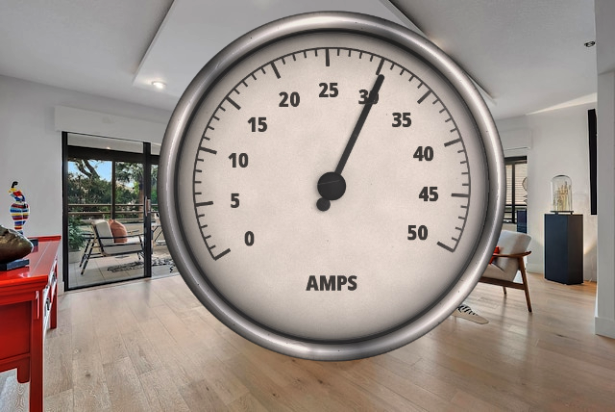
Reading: 30.5; A
